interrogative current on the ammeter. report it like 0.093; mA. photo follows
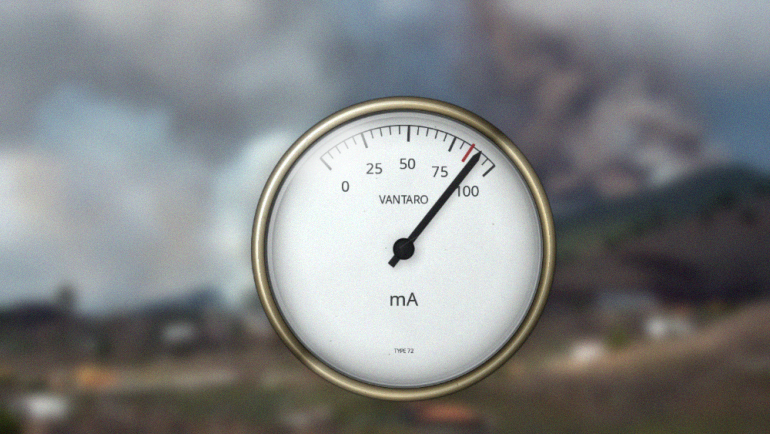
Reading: 90; mA
